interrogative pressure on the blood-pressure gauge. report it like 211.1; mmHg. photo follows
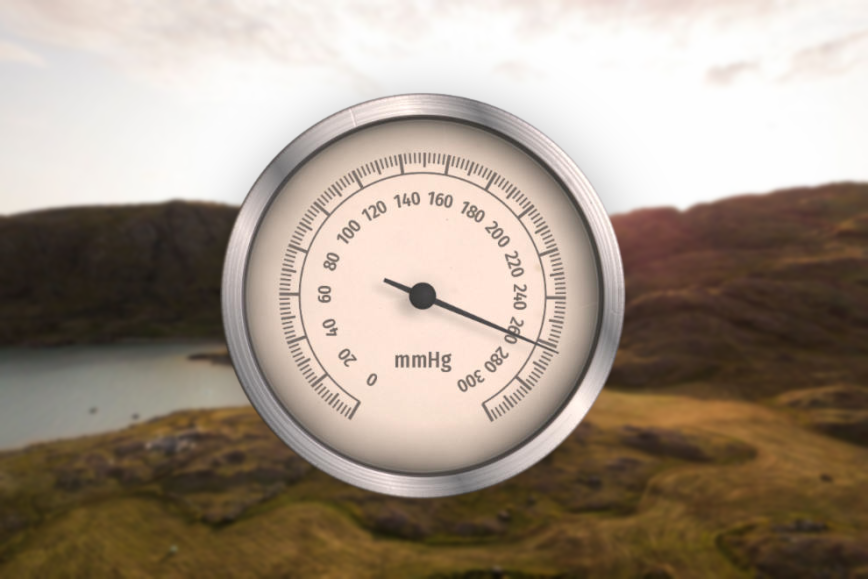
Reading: 262; mmHg
